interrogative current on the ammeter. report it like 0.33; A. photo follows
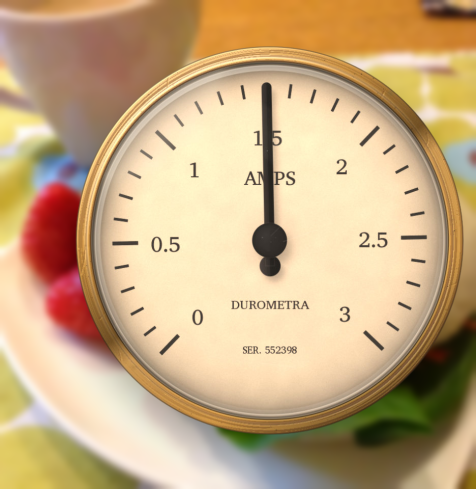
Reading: 1.5; A
